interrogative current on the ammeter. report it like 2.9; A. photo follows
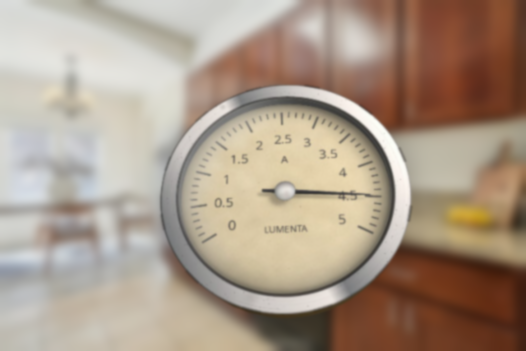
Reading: 4.5; A
